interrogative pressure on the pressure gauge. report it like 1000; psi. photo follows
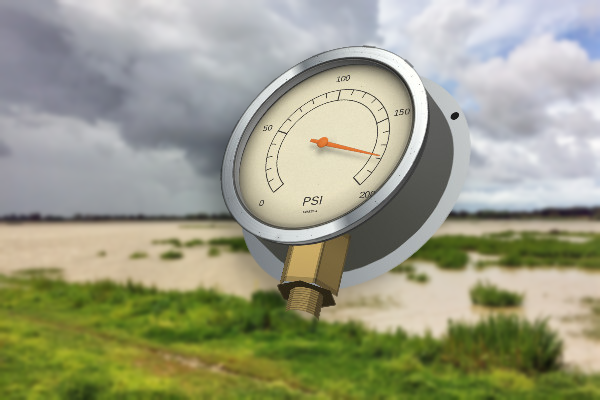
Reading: 180; psi
